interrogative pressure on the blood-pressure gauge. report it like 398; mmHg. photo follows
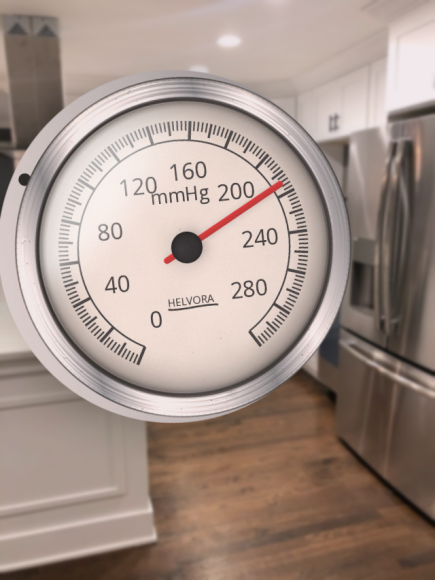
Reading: 214; mmHg
